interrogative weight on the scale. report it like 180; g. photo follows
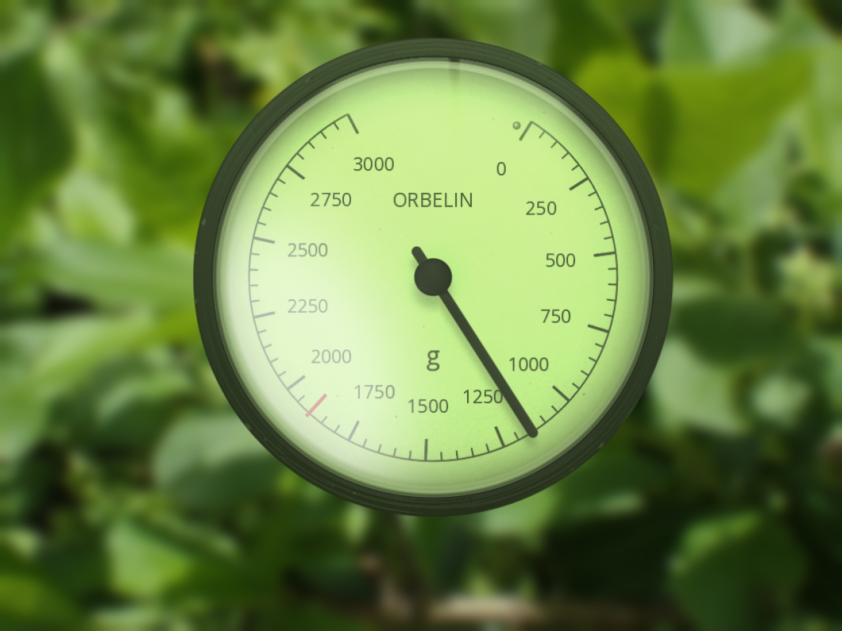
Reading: 1150; g
